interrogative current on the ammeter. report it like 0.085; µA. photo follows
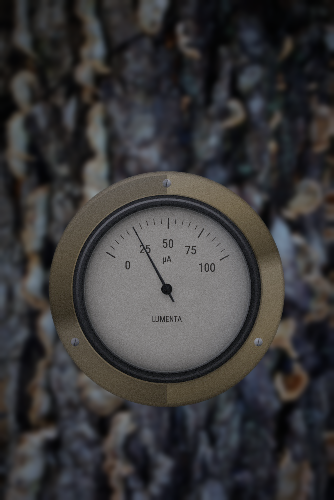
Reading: 25; µA
